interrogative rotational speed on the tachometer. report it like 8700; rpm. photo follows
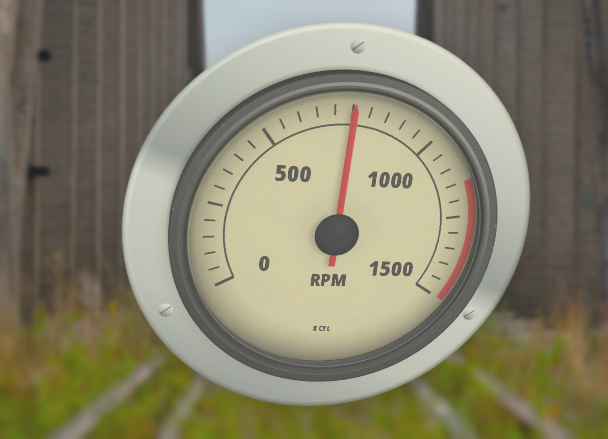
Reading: 750; rpm
